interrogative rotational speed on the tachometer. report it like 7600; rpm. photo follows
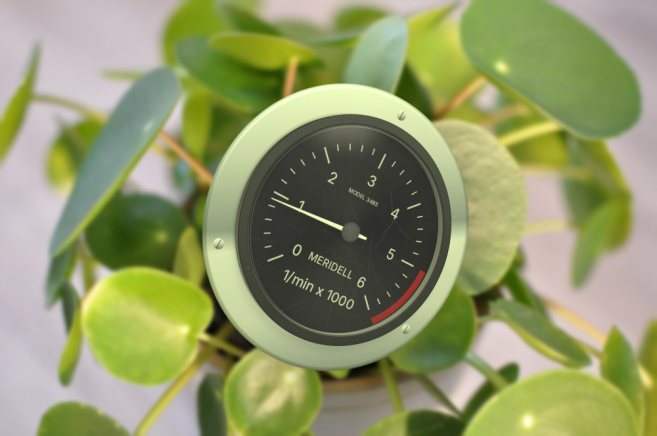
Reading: 900; rpm
